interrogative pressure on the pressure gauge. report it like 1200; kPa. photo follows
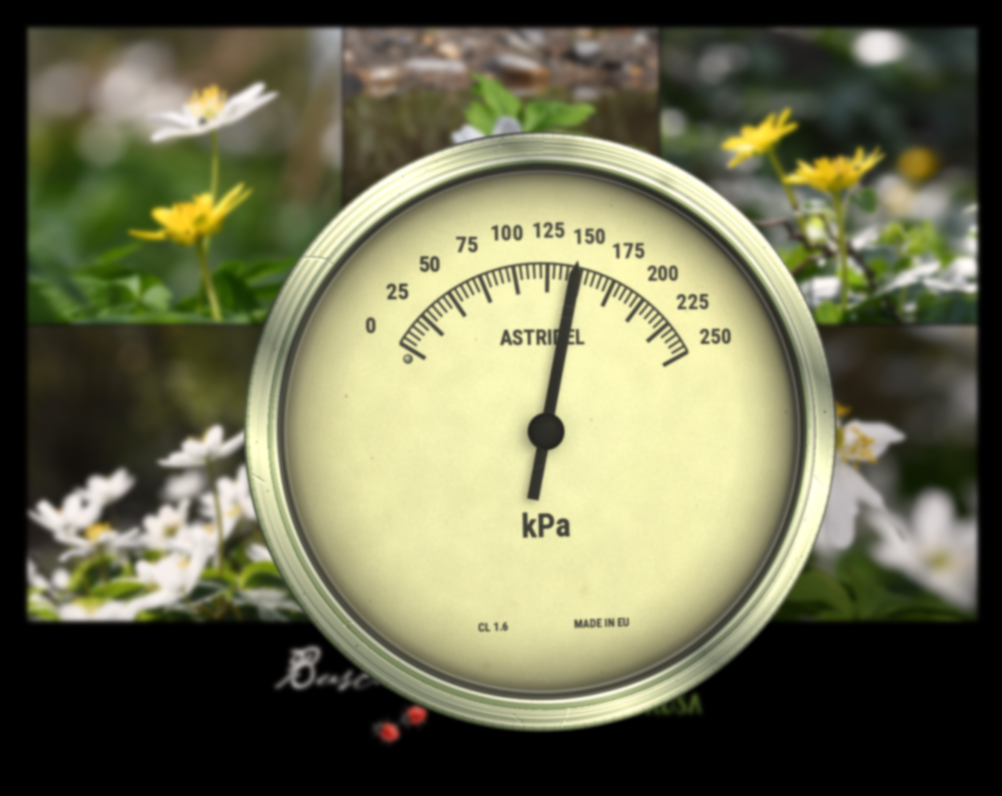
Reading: 145; kPa
